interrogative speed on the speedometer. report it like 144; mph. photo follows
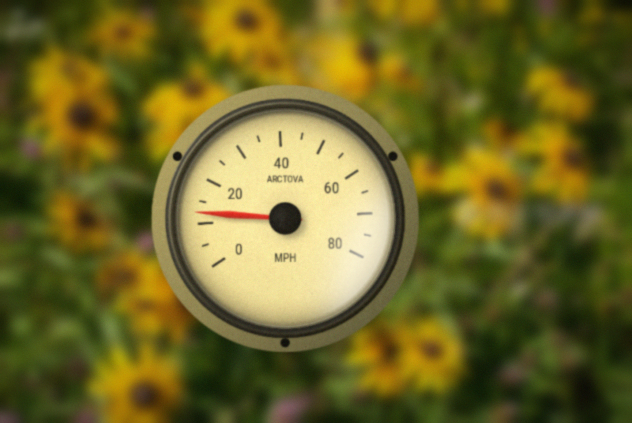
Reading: 12.5; mph
